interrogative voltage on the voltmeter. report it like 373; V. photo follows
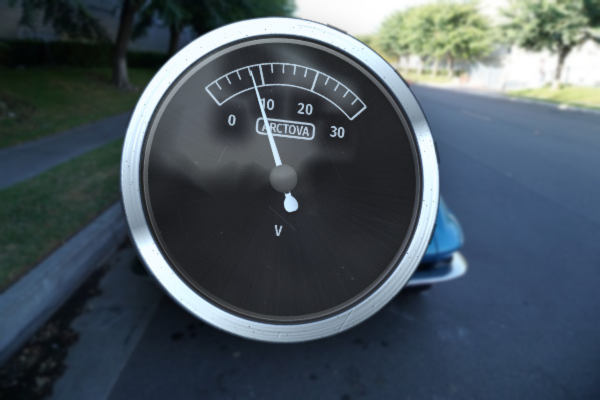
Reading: 8; V
